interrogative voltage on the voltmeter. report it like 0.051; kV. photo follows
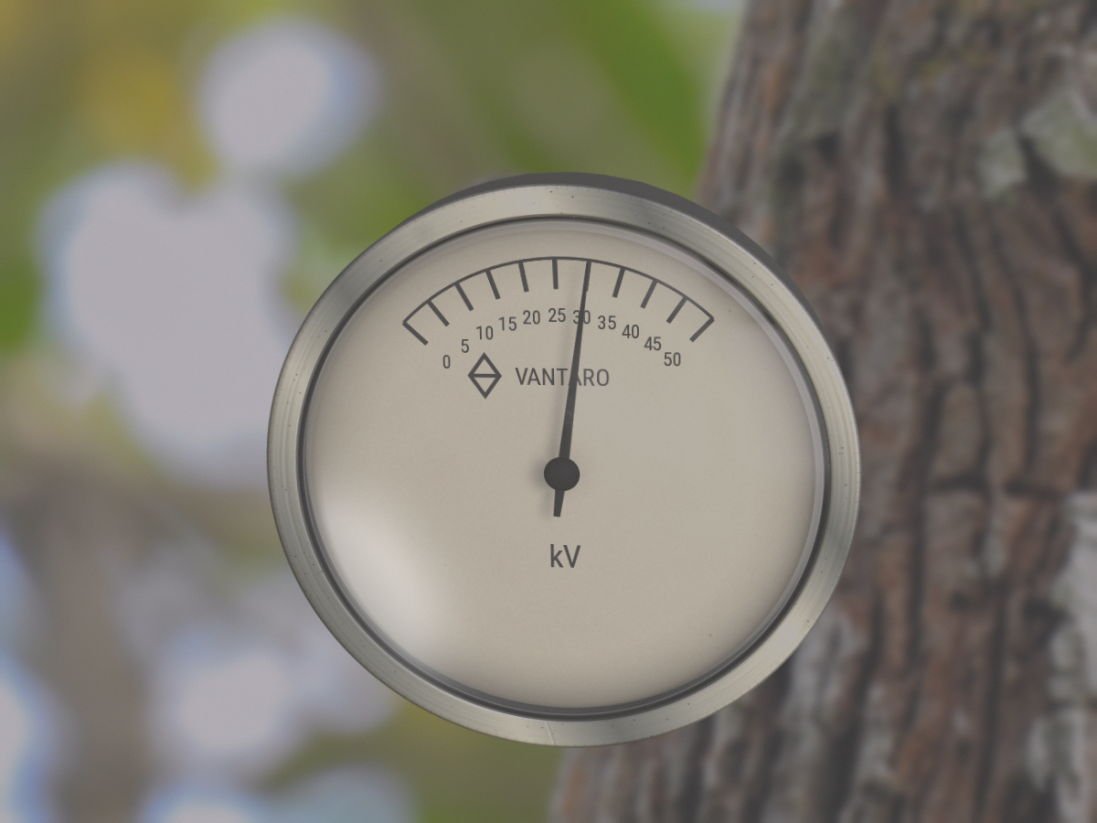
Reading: 30; kV
